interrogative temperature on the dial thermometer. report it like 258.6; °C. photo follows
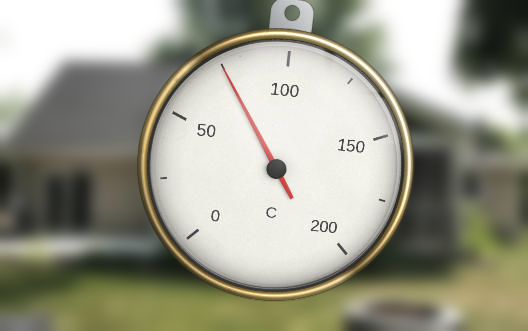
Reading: 75; °C
